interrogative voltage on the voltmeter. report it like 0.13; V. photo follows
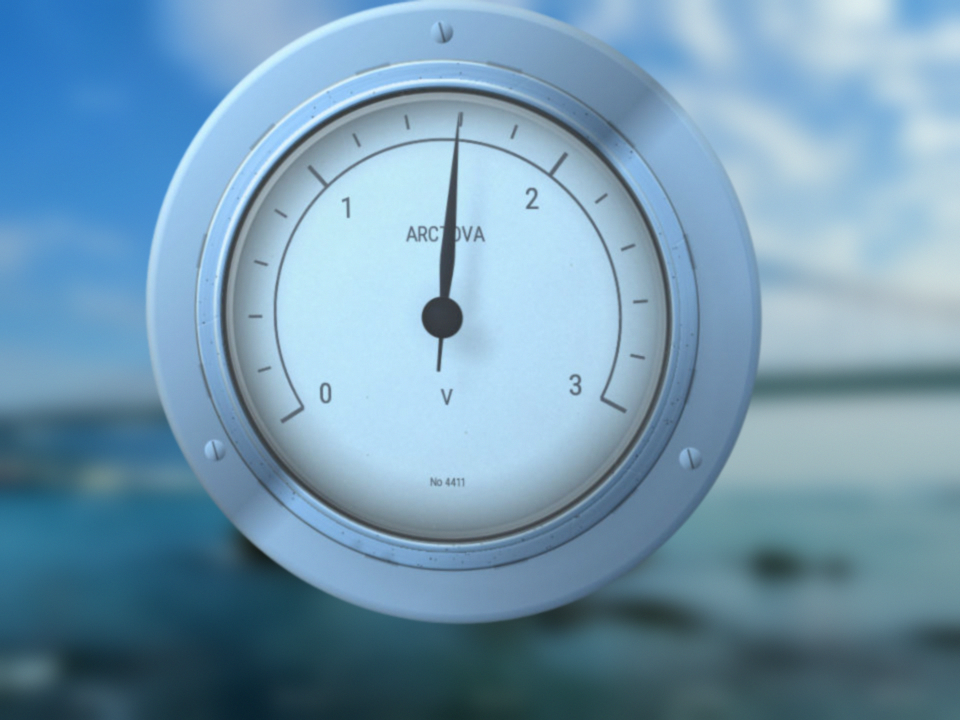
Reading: 1.6; V
